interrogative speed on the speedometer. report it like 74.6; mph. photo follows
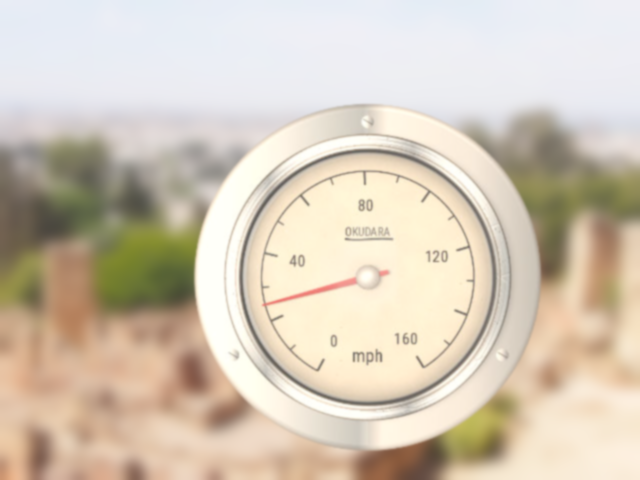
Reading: 25; mph
